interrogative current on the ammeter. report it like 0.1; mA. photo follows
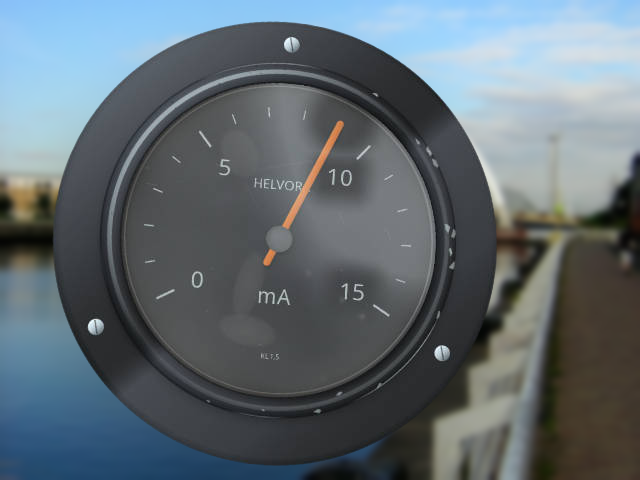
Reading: 9; mA
